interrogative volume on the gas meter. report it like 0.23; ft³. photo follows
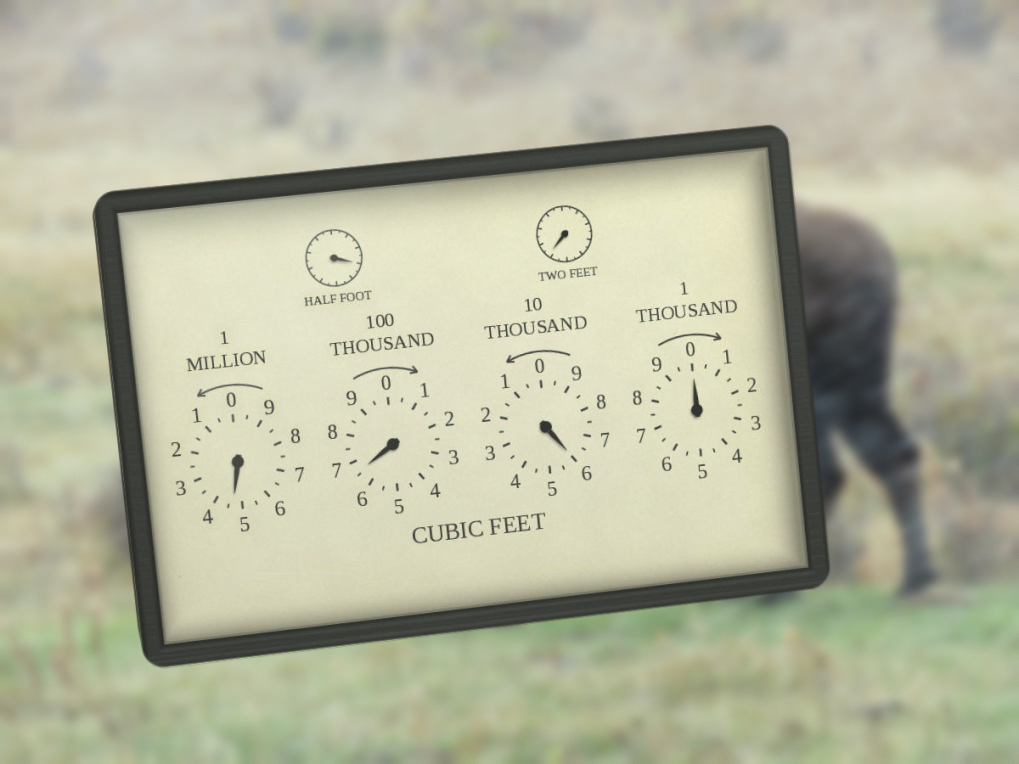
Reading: 466000; ft³
